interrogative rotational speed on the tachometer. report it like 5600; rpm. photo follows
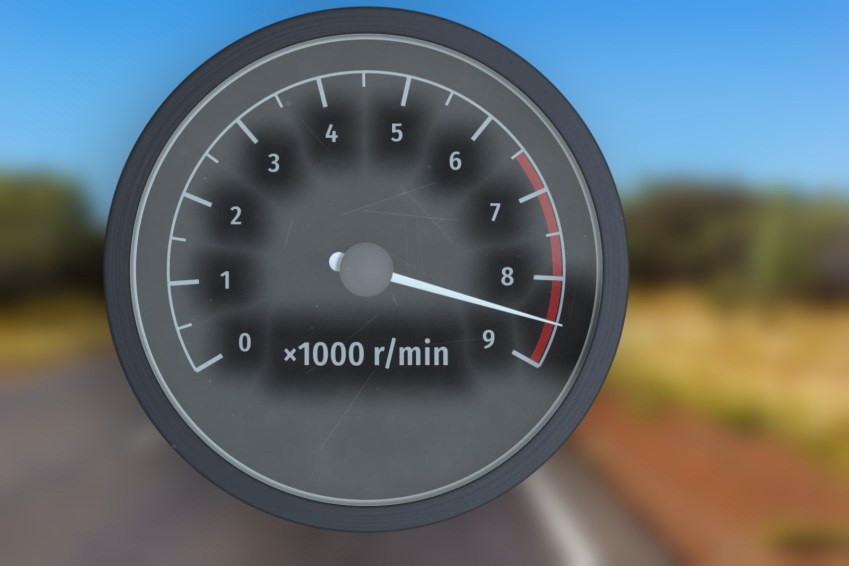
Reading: 8500; rpm
